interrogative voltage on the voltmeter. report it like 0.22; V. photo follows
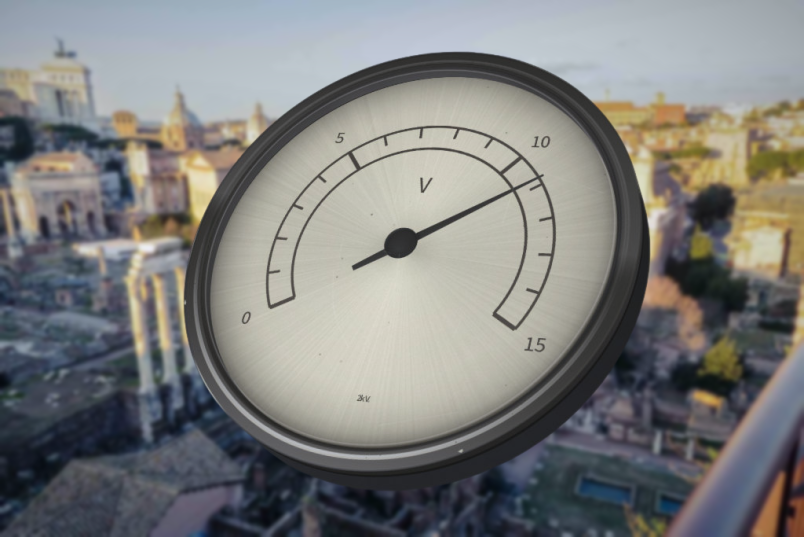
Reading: 11; V
